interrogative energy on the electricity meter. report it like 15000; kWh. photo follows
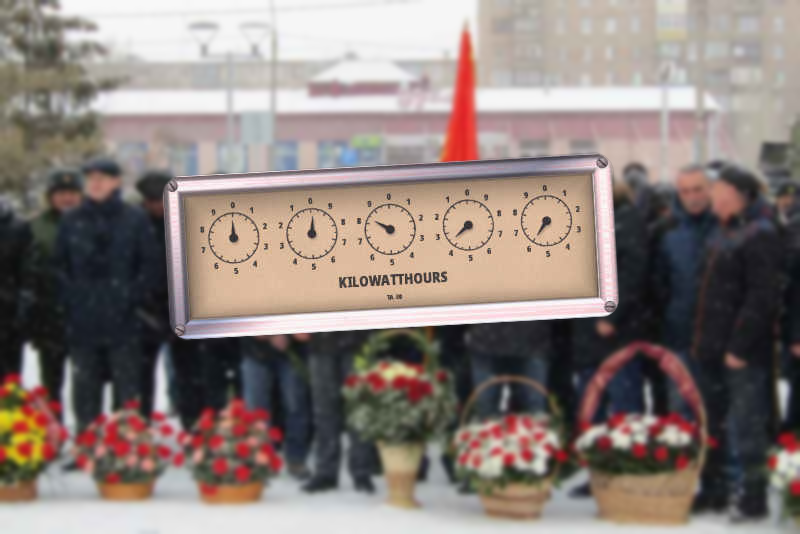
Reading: 99836; kWh
